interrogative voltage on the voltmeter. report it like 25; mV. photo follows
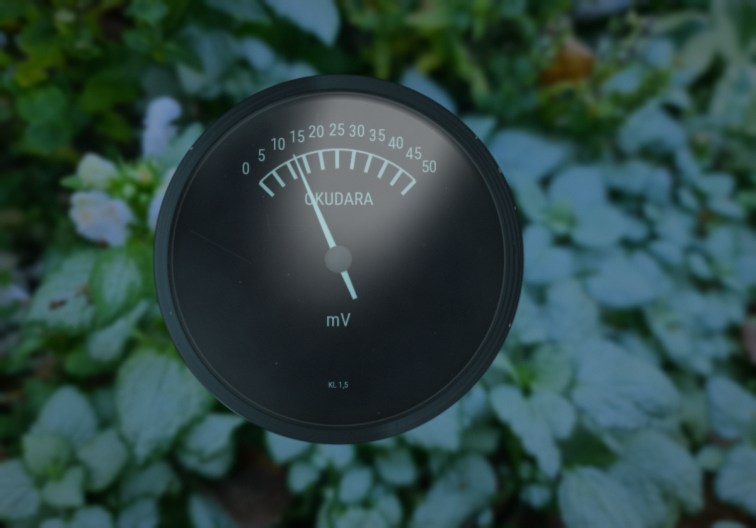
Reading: 12.5; mV
